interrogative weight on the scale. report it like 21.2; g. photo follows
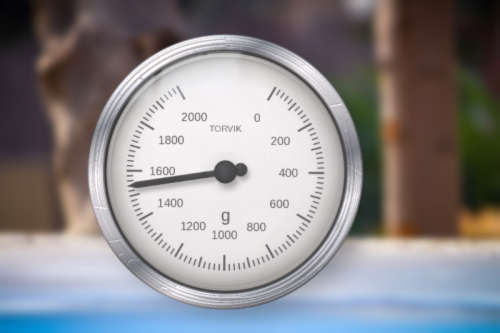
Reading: 1540; g
